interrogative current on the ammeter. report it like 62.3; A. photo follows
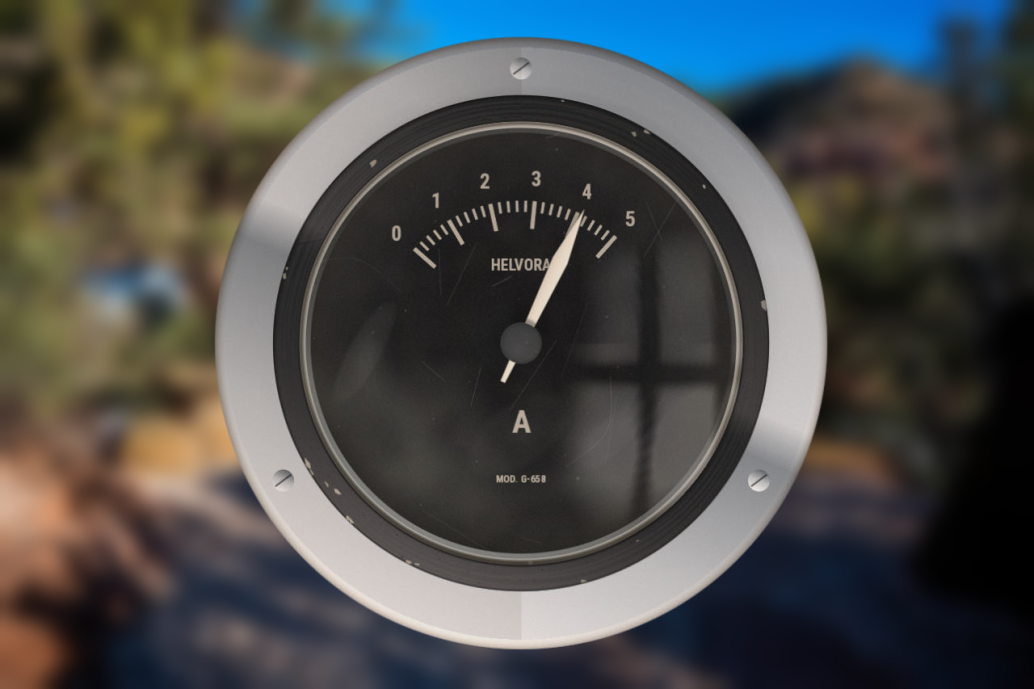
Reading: 4.1; A
